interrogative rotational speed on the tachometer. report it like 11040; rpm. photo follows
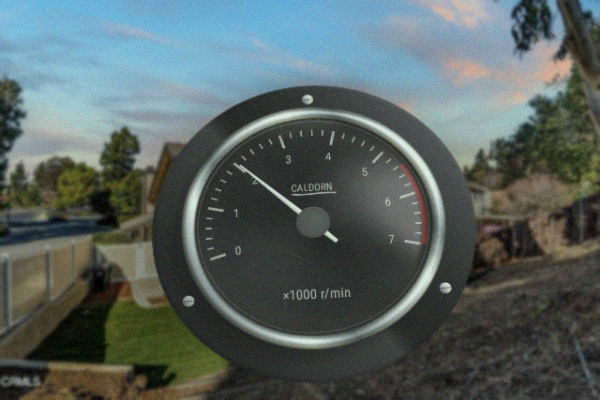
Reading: 2000; rpm
